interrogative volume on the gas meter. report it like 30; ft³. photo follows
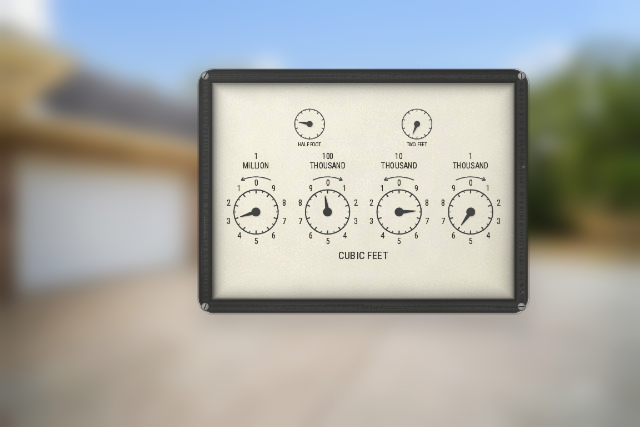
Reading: 297600; ft³
